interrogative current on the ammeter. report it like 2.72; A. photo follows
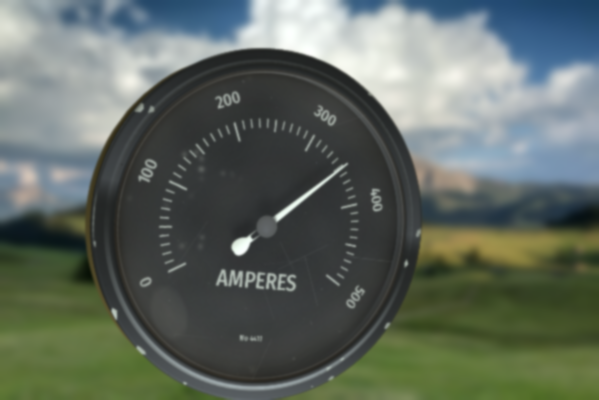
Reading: 350; A
